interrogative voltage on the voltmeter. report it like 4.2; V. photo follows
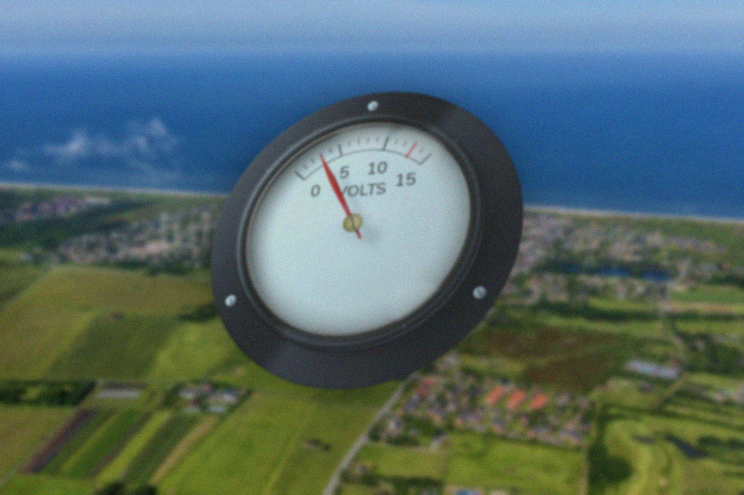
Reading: 3; V
